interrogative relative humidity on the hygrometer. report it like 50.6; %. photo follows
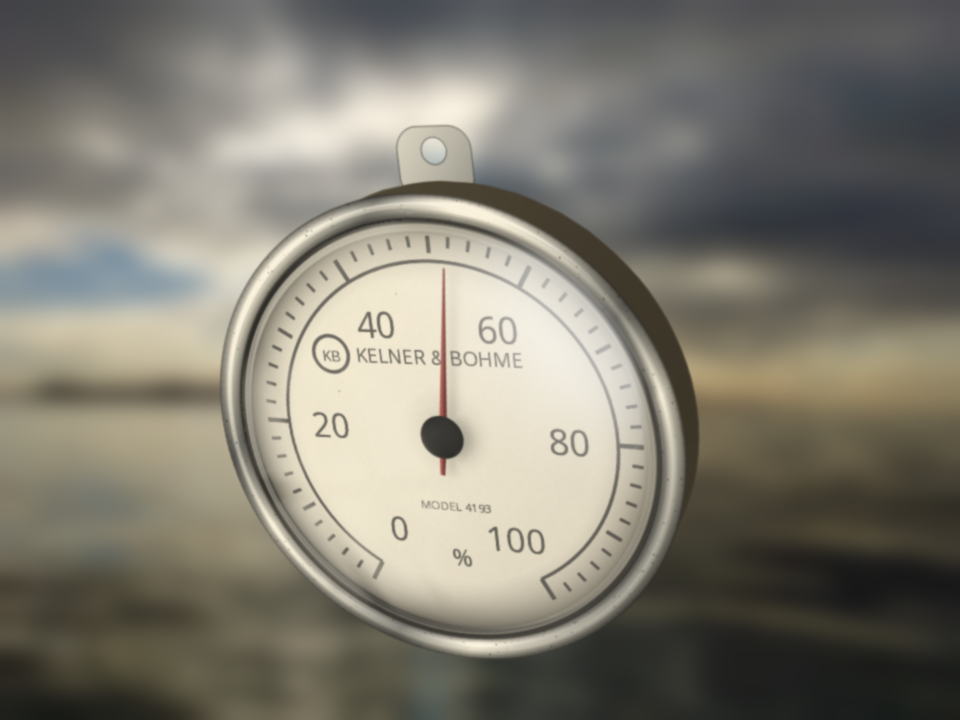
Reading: 52; %
